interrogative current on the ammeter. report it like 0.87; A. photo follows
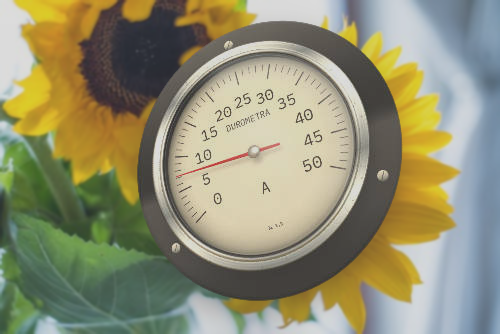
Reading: 7; A
